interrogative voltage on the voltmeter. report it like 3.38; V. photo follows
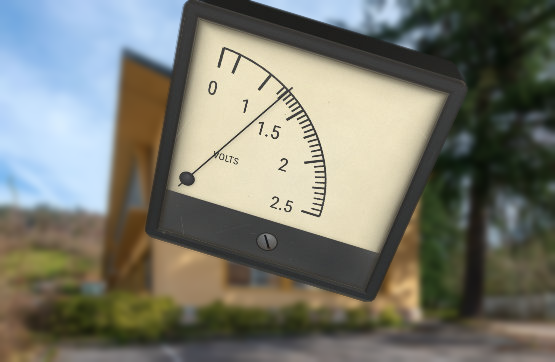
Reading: 1.25; V
